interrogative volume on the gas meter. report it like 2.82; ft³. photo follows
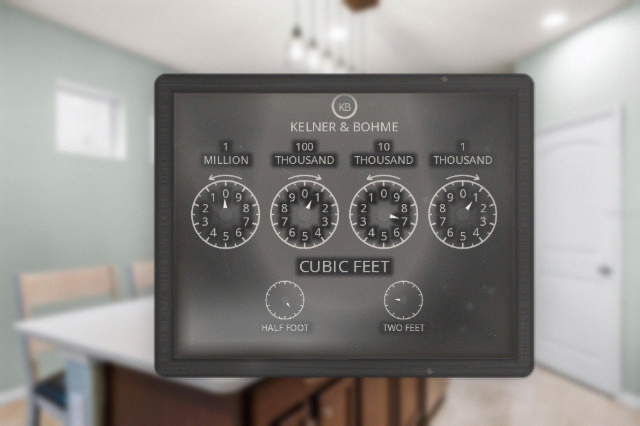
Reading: 7100; ft³
